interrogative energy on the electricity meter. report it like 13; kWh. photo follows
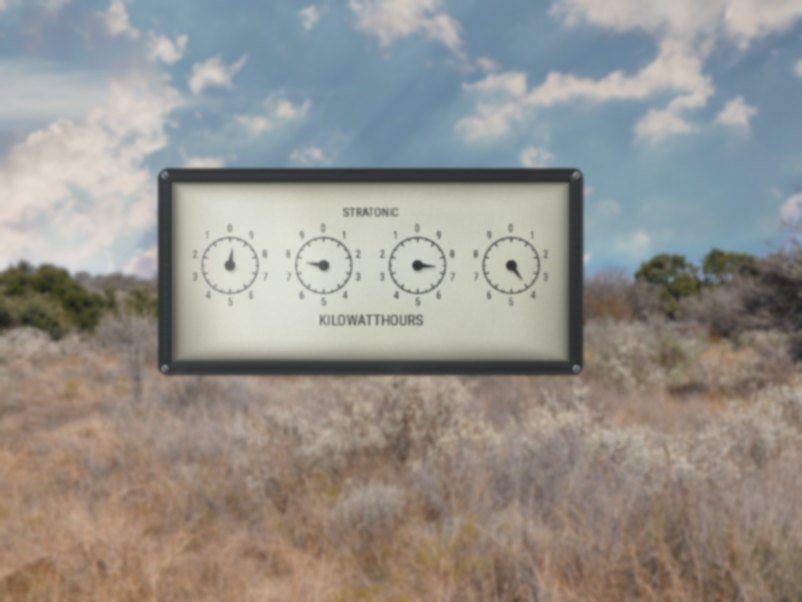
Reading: 9774; kWh
